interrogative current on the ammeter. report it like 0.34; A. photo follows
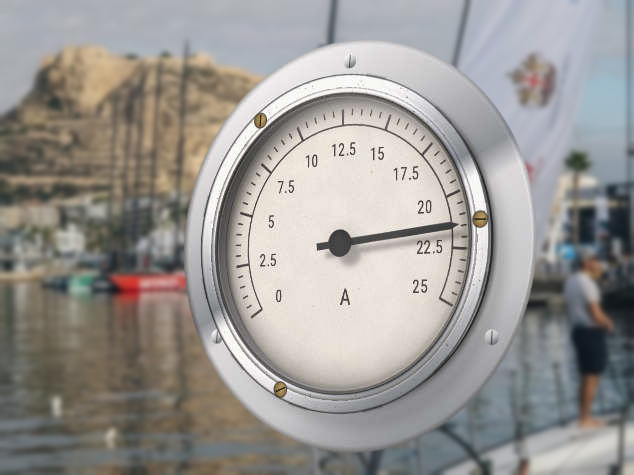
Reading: 21.5; A
